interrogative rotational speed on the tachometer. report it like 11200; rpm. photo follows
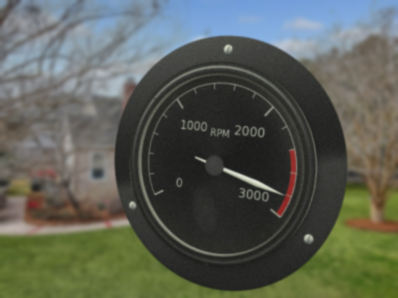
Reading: 2800; rpm
